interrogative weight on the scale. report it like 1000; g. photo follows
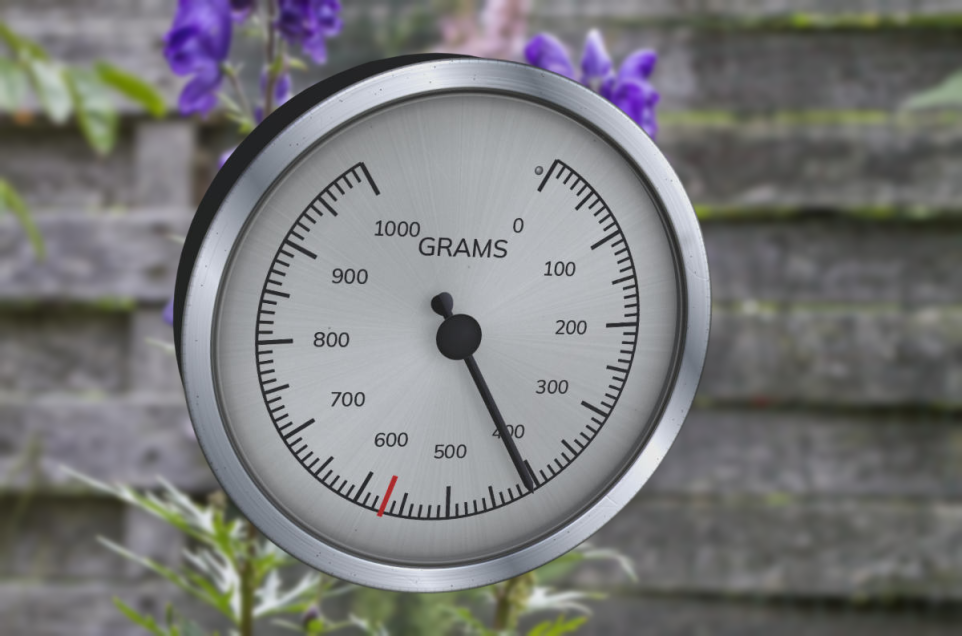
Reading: 410; g
